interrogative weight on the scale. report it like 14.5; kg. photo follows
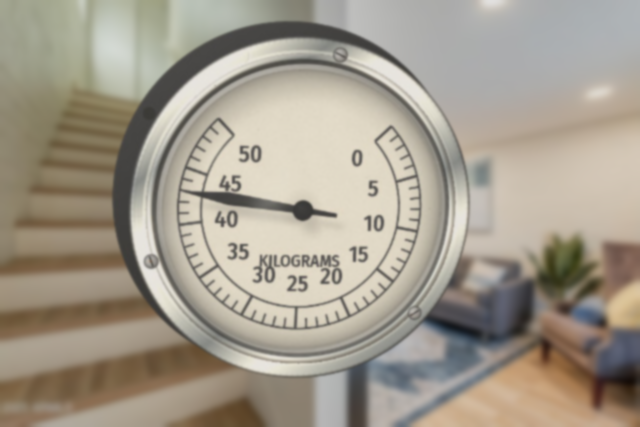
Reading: 43; kg
